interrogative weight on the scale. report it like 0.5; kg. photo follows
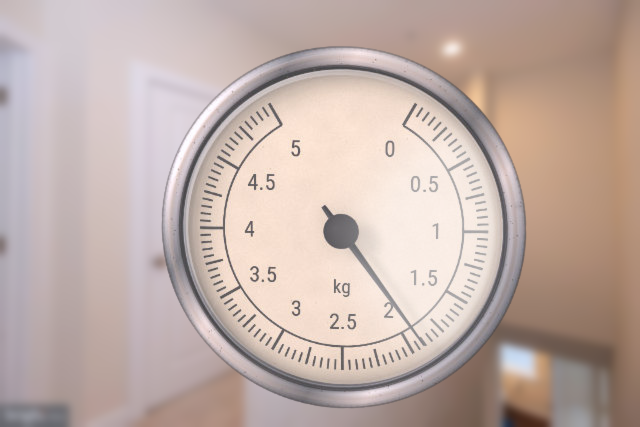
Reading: 1.9; kg
